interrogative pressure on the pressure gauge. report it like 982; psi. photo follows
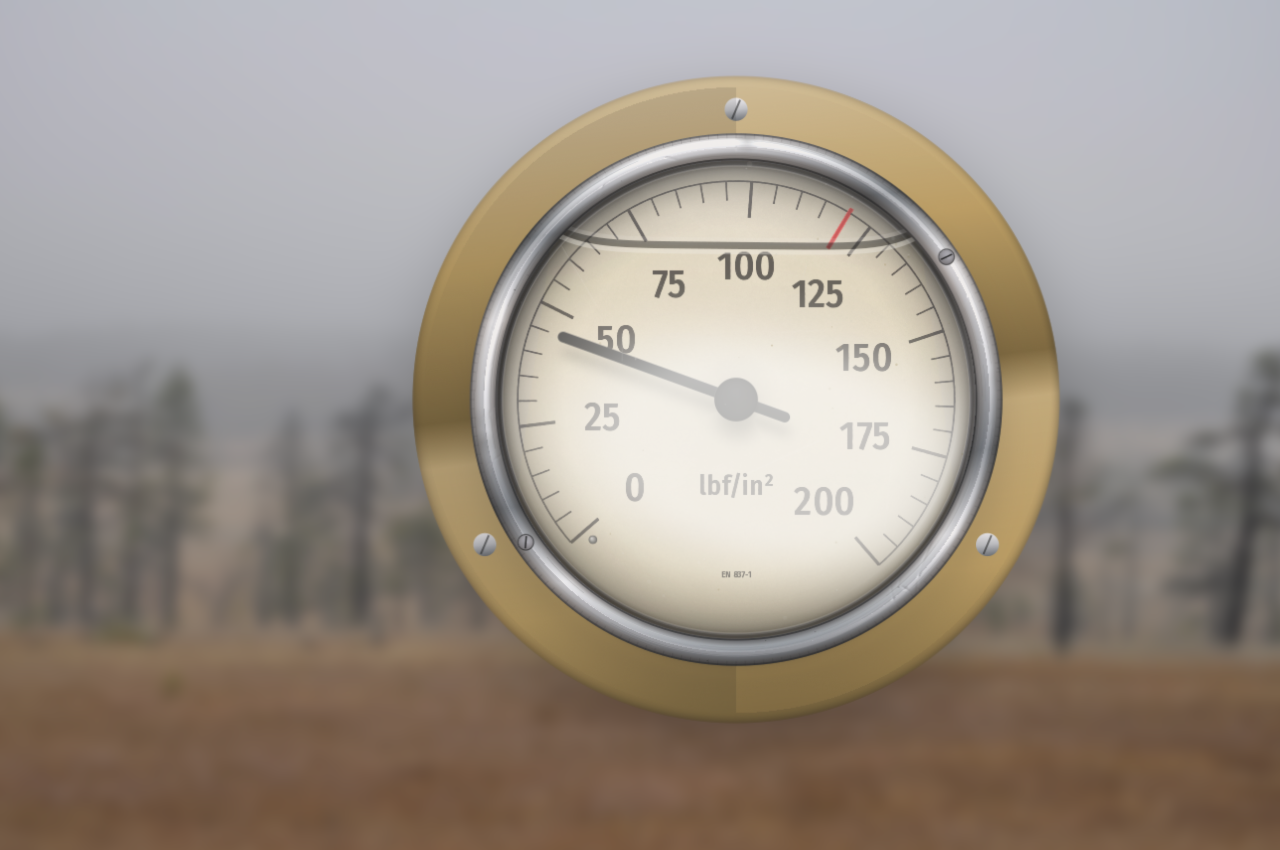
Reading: 45; psi
